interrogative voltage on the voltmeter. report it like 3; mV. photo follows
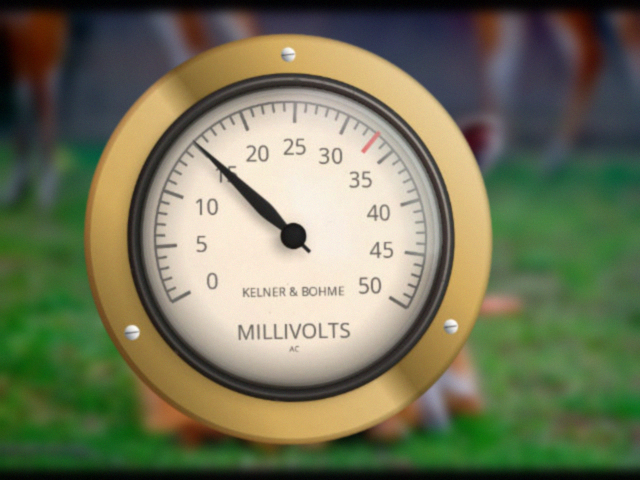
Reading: 15; mV
